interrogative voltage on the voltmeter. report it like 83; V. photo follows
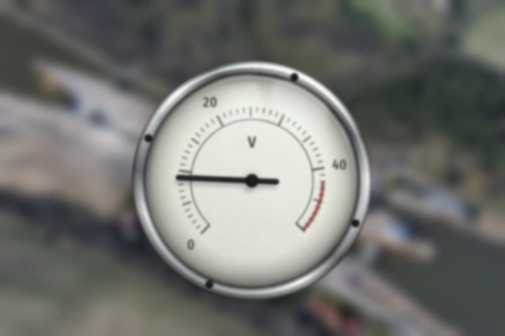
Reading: 9; V
